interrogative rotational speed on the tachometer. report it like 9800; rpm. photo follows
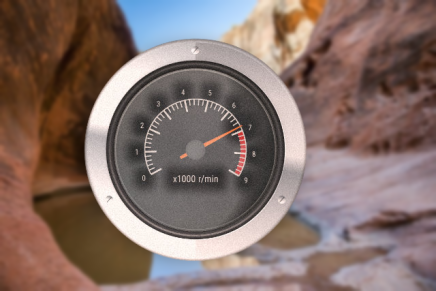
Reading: 6800; rpm
